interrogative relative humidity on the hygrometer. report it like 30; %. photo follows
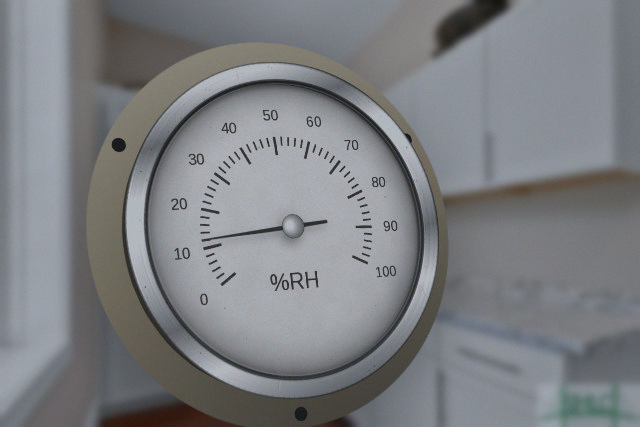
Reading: 12; %
